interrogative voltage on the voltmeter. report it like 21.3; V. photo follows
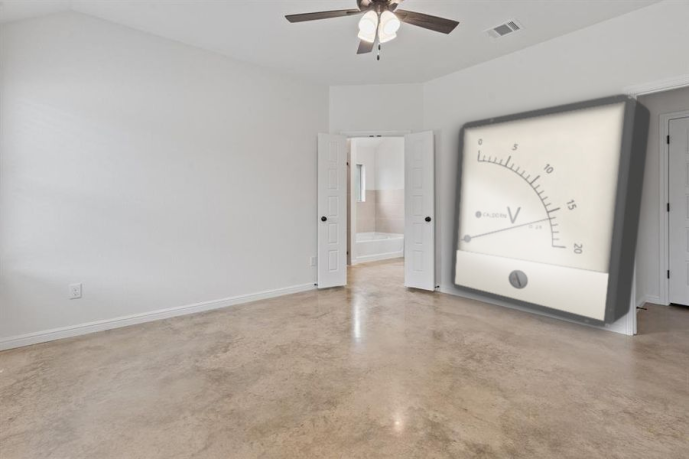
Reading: 16; V
